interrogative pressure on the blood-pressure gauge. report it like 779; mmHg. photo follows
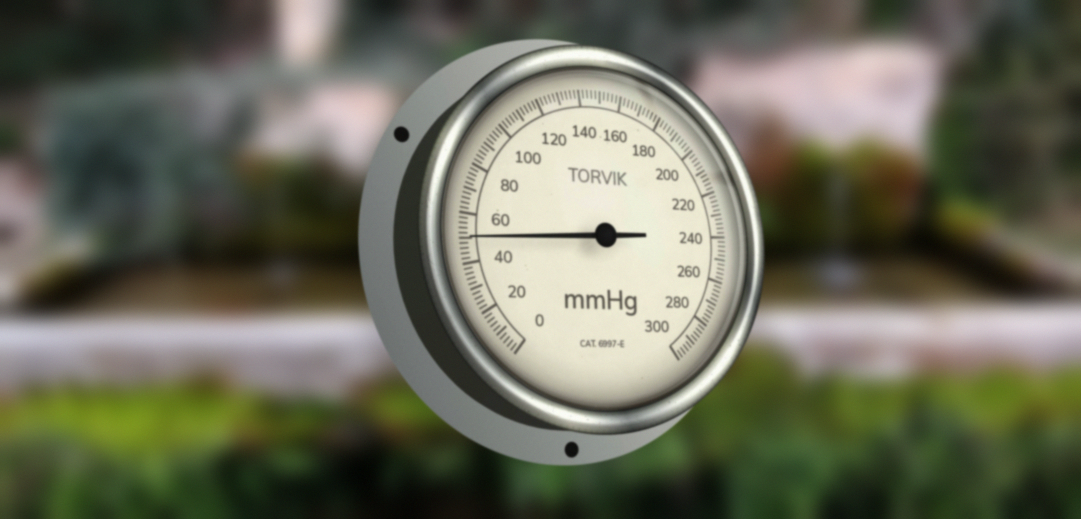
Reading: 50; mmHg
